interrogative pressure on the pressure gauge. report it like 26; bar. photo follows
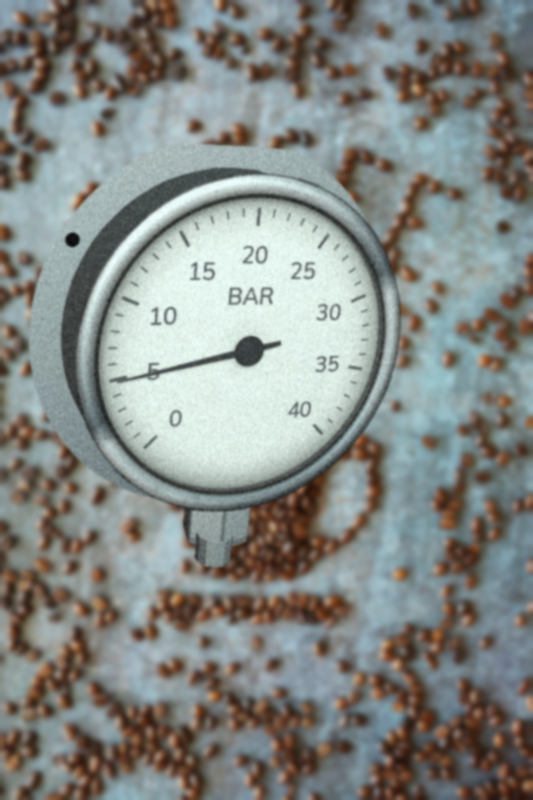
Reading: 5; bar
